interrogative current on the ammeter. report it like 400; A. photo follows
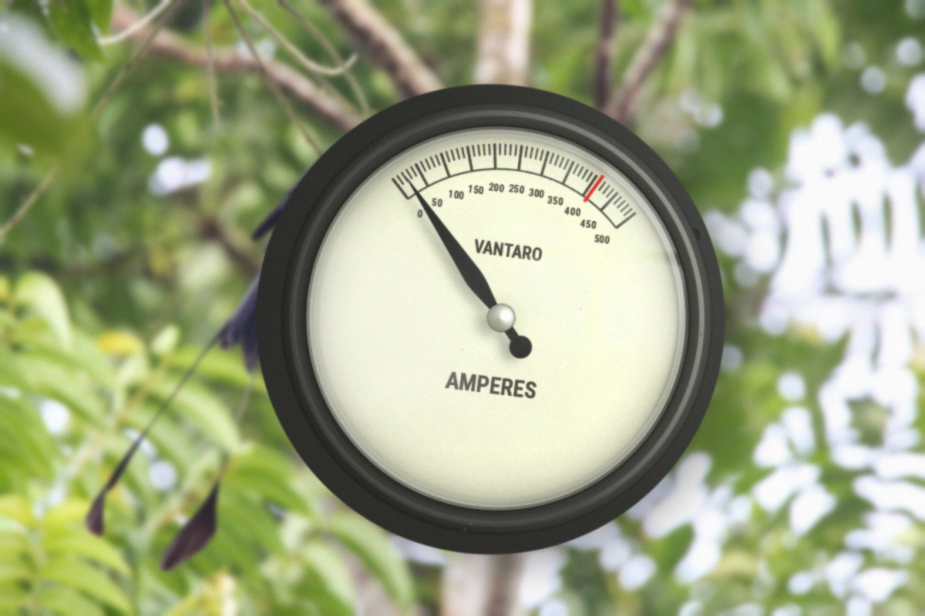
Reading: 20; A
